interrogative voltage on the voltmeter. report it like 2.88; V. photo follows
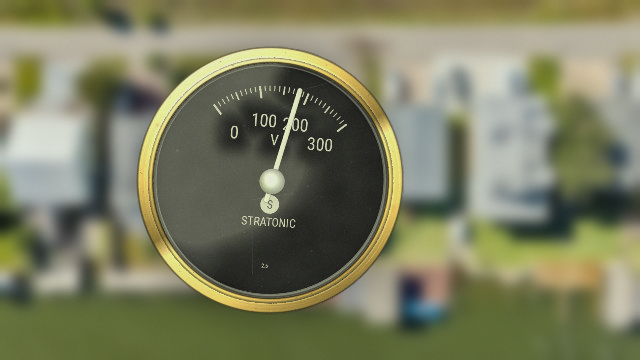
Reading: 180; V
